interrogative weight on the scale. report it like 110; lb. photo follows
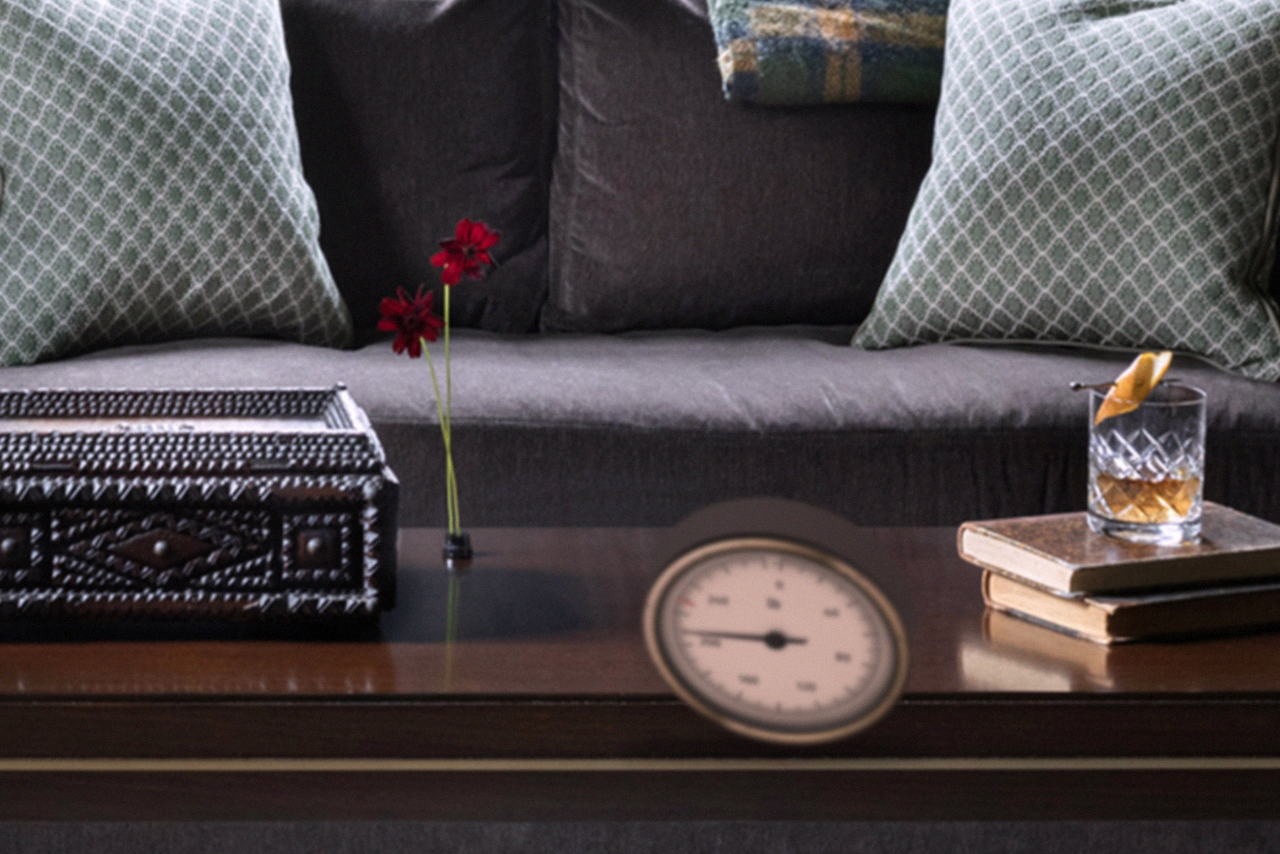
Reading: 210; lb
